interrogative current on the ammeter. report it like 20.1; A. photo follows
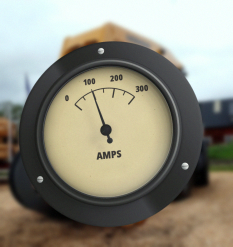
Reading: 100; A
